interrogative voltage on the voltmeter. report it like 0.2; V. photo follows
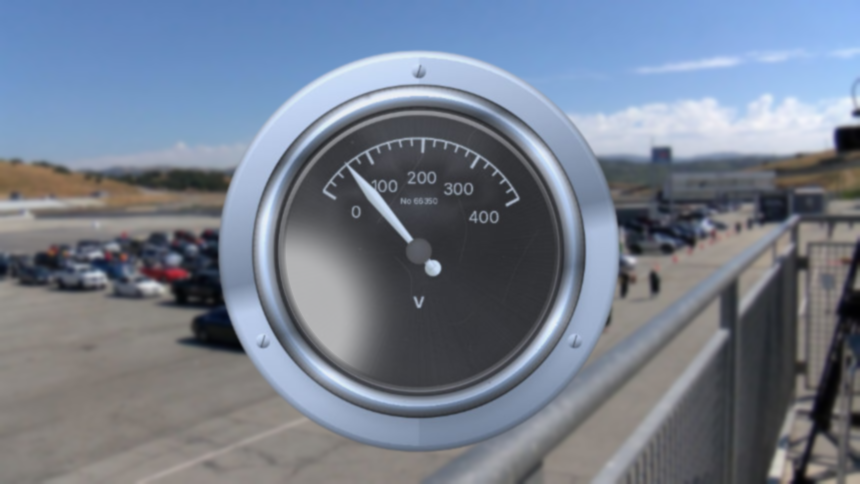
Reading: 60; V
